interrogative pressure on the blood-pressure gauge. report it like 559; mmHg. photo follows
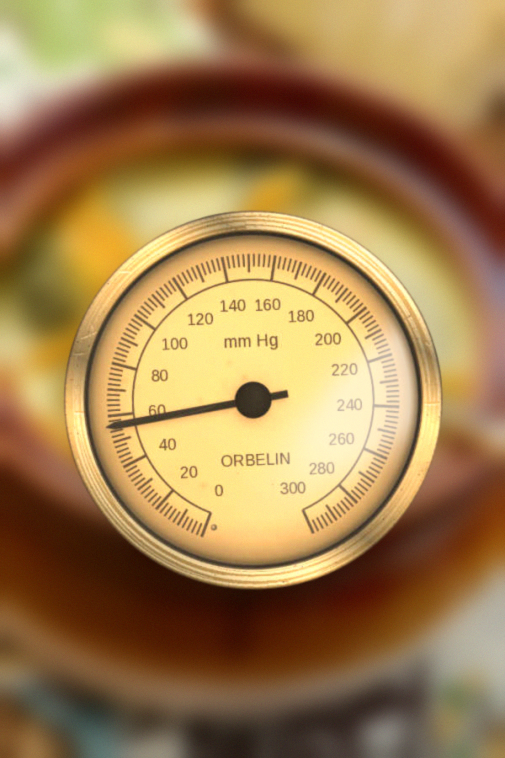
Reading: 56; mmHg
